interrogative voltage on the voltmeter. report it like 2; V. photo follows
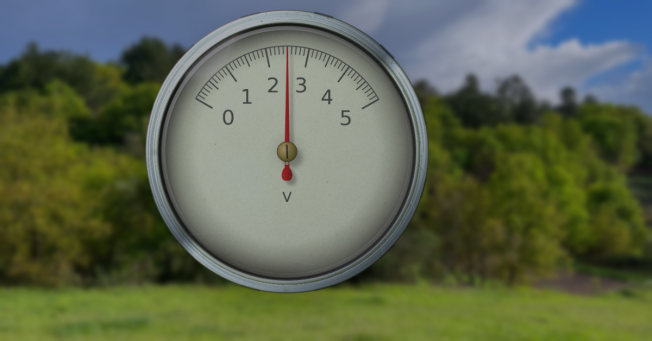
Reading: 2.5; V
